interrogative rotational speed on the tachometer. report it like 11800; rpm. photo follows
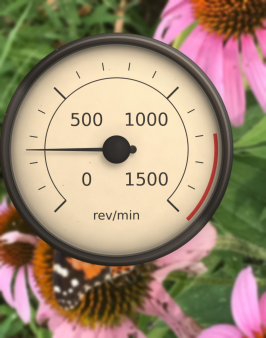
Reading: 250; rpm
